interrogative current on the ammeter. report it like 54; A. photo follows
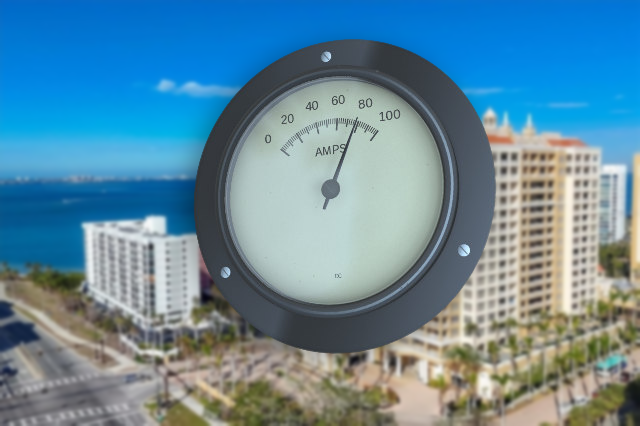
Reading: 80; A
